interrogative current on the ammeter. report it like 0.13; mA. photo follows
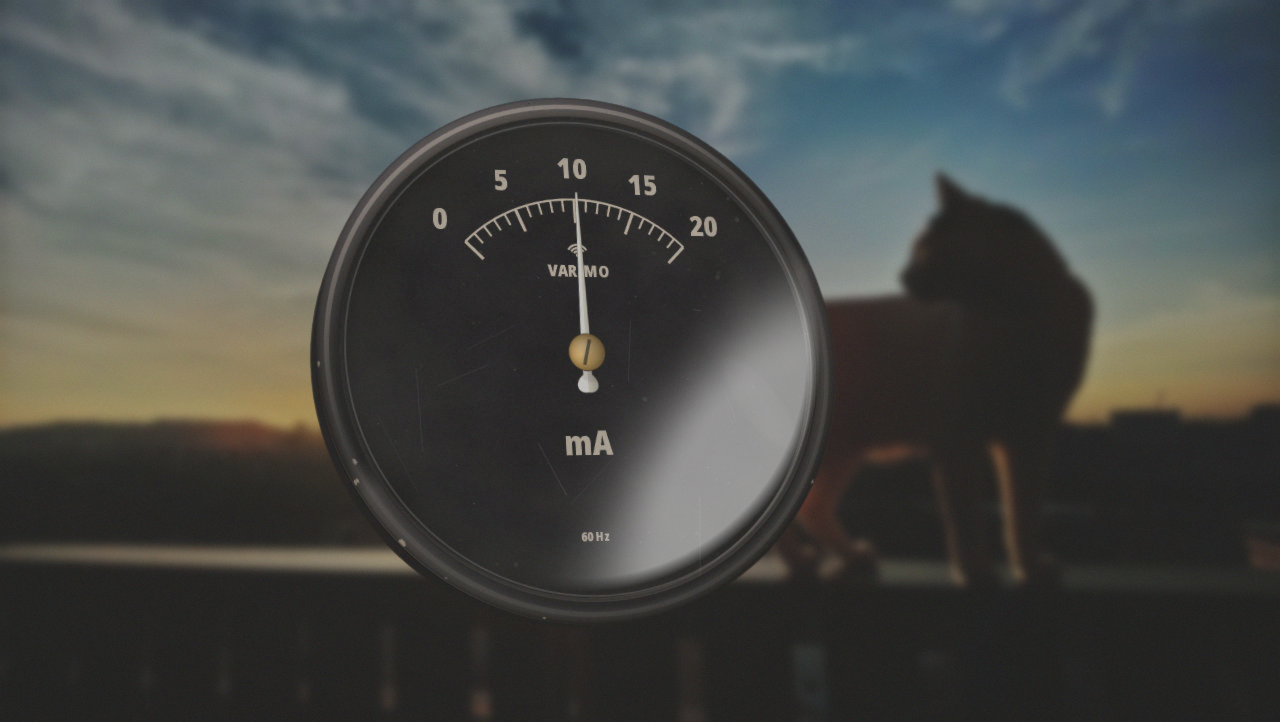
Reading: 10; mA
